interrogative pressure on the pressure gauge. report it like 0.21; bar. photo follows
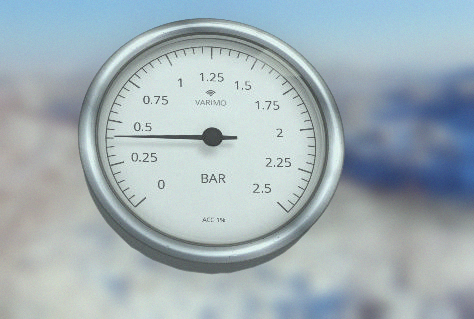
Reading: 0.4; bar
